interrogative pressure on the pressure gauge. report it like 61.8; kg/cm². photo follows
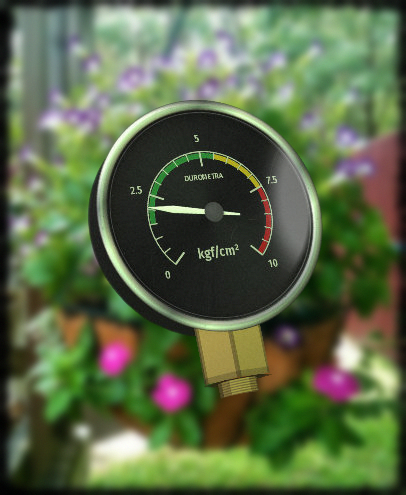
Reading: 2; kg/cm²
